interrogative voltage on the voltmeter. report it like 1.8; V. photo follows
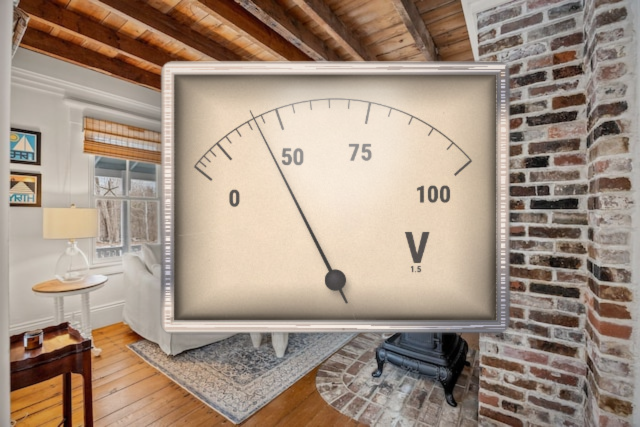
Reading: 42.5; V
